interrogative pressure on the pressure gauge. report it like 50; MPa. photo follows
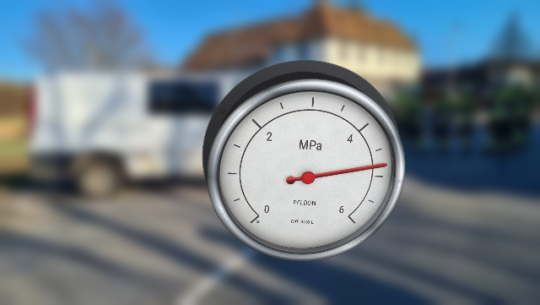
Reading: 4.75; MPa
